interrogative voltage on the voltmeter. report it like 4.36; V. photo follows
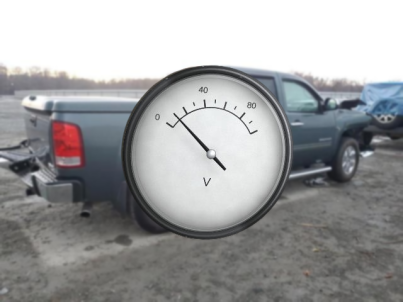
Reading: 10; V
